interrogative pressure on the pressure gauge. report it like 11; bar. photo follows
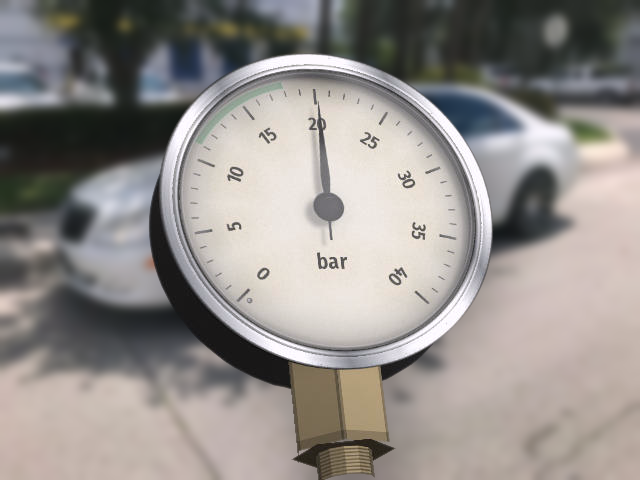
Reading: 20; bar
